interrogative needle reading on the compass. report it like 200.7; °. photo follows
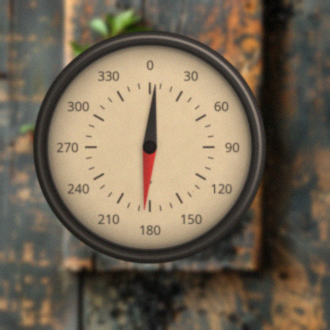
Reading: 185; °
